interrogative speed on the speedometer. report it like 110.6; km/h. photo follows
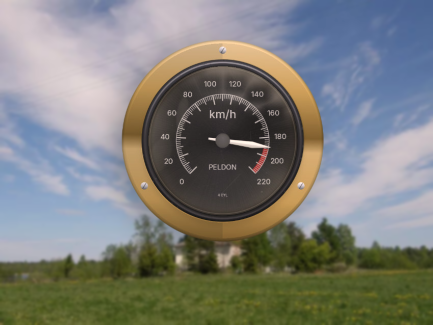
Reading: 190; km/h
